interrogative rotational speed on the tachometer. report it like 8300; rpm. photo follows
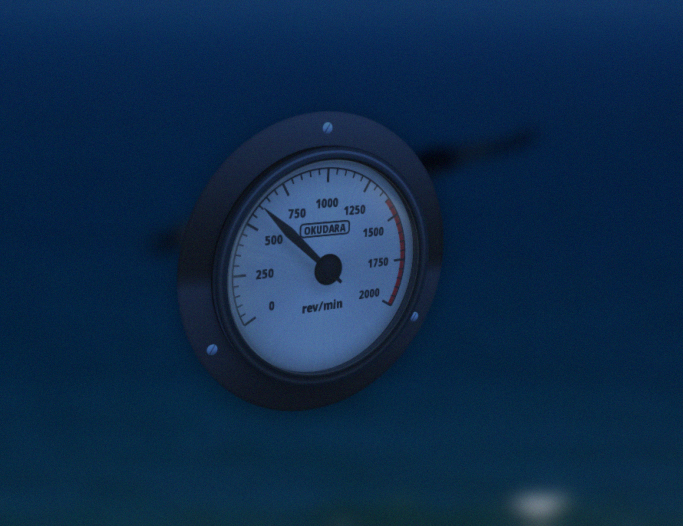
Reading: 600; rpm
